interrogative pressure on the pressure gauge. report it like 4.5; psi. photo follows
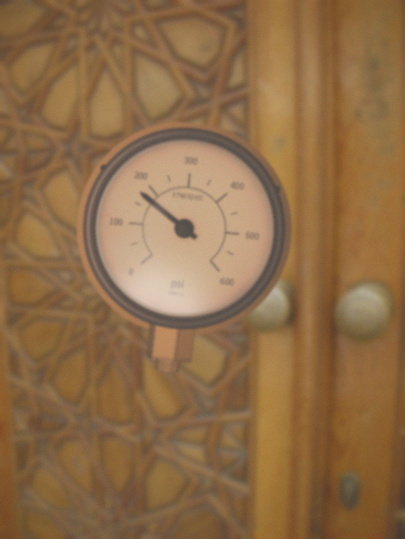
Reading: 175; psi
